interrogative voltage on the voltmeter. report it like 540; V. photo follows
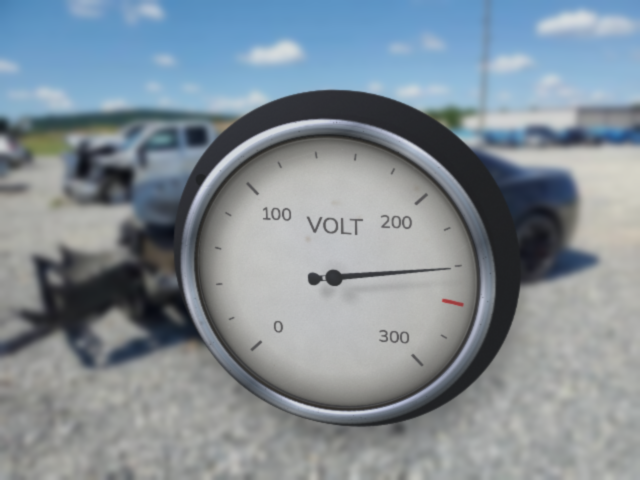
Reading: 240; V
